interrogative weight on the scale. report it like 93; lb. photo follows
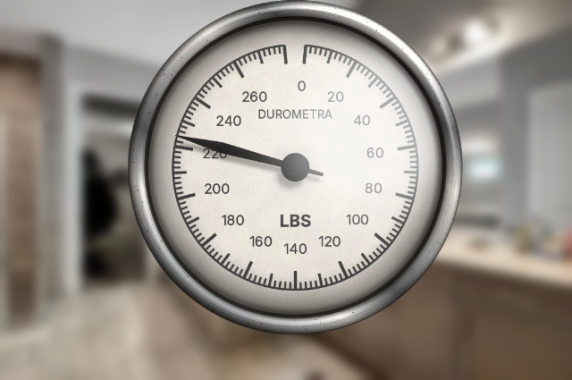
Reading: 224; lb
